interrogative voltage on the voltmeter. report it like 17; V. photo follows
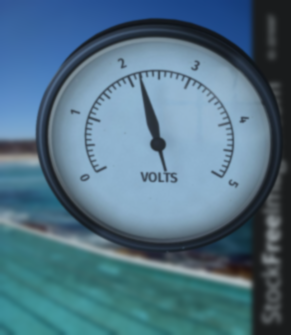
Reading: 2.2; V
